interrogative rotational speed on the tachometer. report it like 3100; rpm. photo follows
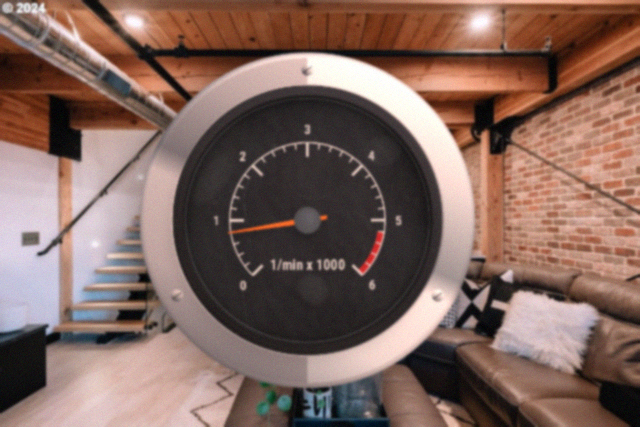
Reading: 800; rpm
